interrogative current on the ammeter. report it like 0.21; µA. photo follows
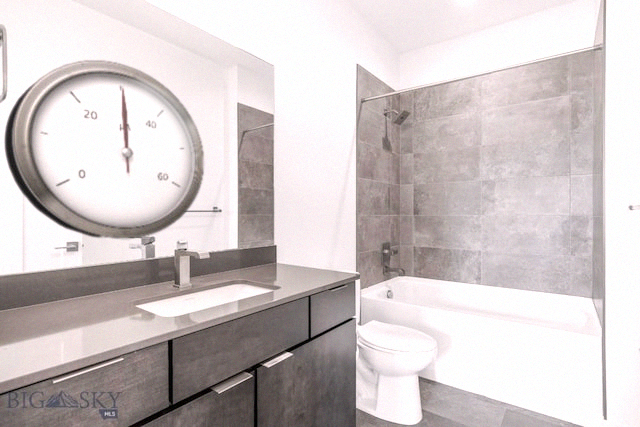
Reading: 30; µA
